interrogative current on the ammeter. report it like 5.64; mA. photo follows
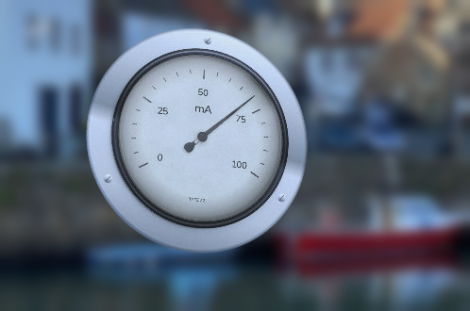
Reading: 70; mA
